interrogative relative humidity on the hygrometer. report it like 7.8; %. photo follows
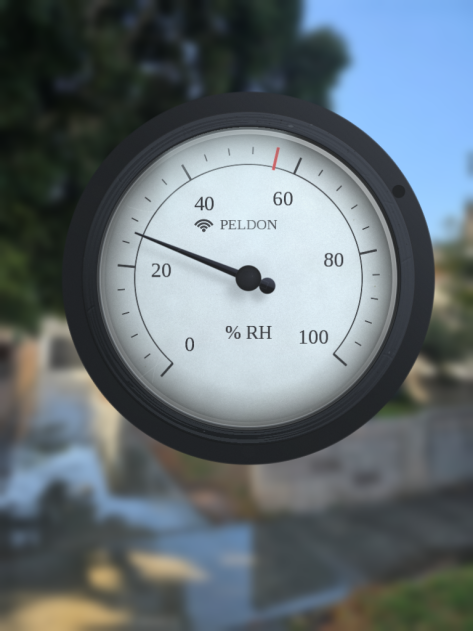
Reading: 26; %
